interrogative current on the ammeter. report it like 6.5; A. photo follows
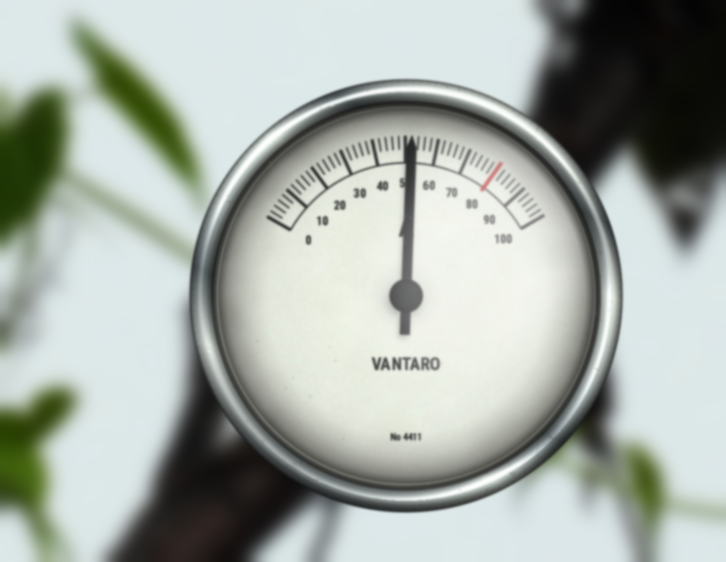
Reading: 52; A
